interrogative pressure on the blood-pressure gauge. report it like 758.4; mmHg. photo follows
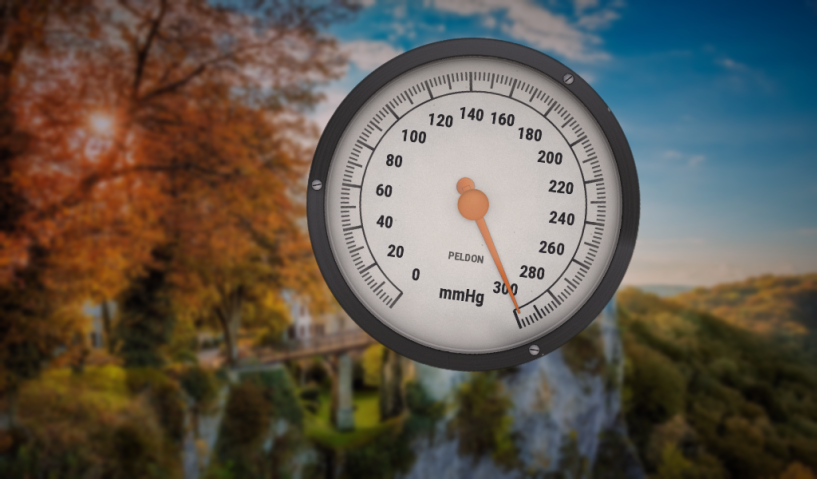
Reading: 298; mmHg
